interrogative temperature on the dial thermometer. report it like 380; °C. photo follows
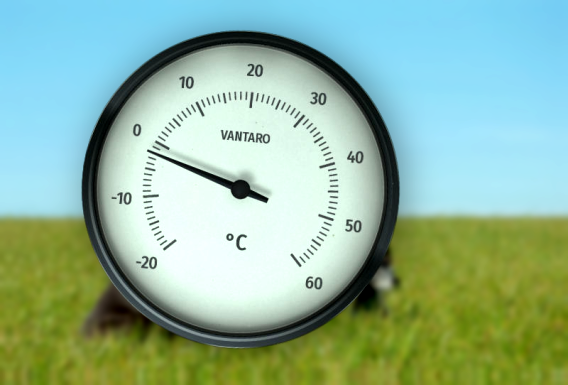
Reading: -2; °C
